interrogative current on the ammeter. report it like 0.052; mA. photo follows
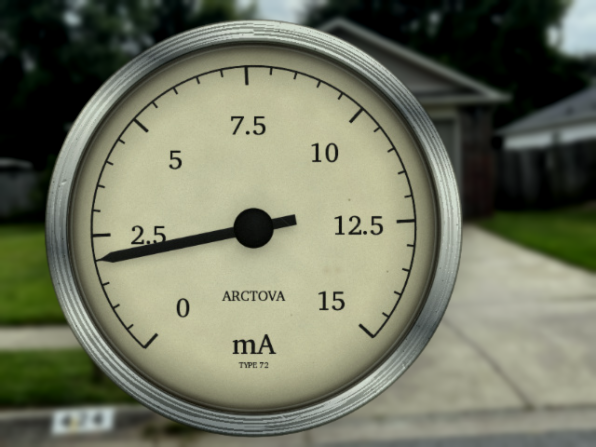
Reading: 2; mA
